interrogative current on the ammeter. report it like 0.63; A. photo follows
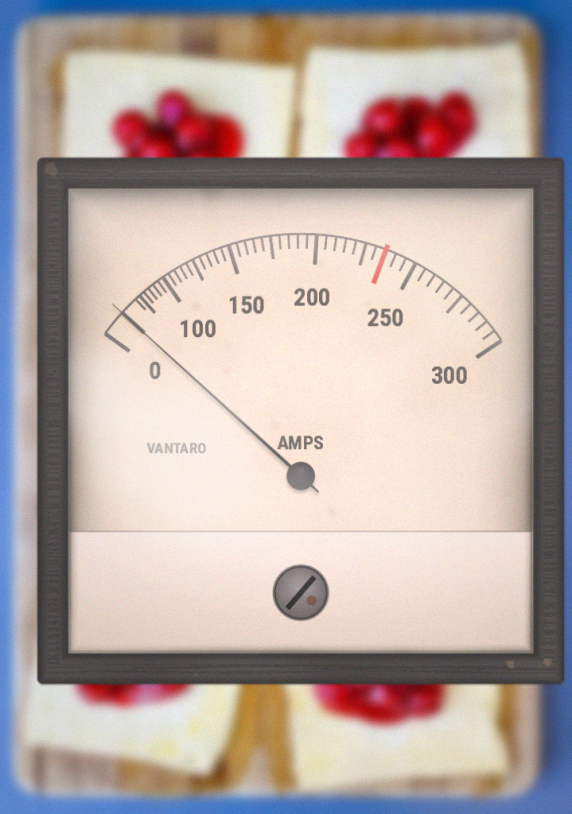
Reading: 50; A
